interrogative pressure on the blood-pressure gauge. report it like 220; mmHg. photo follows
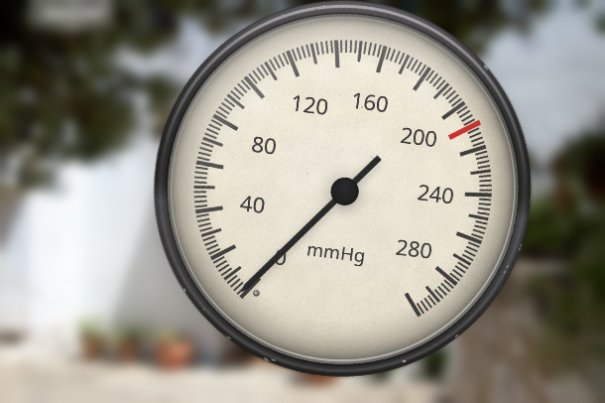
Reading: 2; mmHg
